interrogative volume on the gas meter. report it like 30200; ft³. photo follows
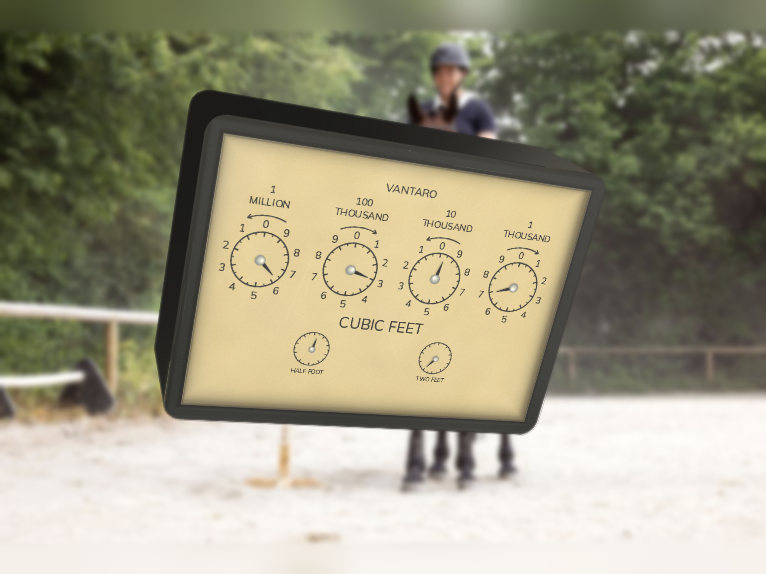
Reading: 629700; ft³
